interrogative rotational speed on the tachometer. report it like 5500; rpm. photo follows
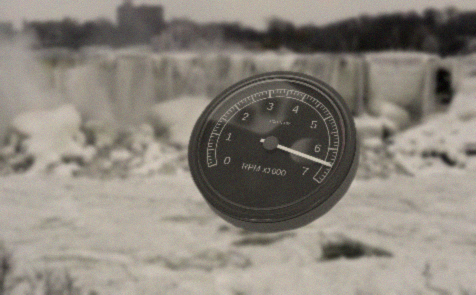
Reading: 6500; rpm
